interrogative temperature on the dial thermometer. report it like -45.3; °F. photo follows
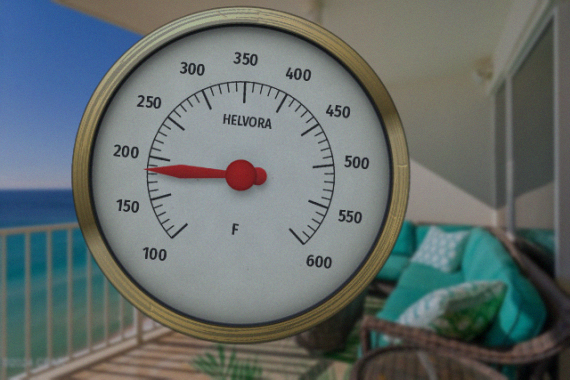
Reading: 185; °F
